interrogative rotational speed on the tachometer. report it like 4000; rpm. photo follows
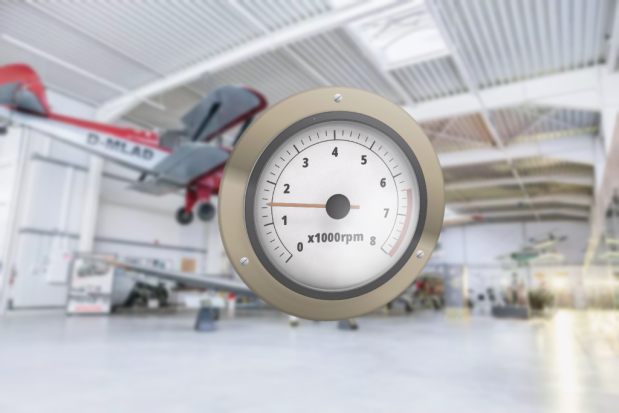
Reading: 1500; rpm
